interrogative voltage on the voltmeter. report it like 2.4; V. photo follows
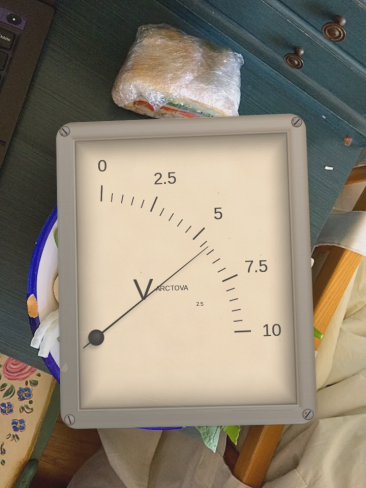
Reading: 5.75; V
